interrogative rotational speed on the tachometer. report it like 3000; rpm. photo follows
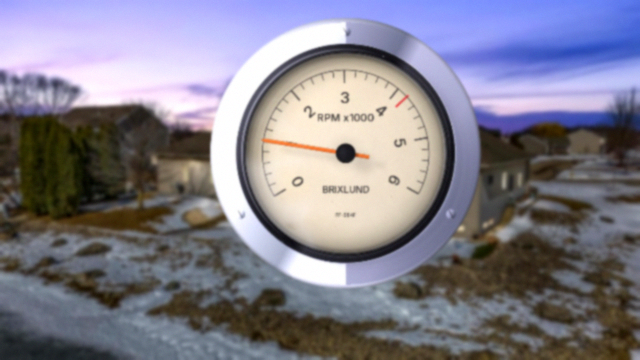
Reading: 1000; rpm
